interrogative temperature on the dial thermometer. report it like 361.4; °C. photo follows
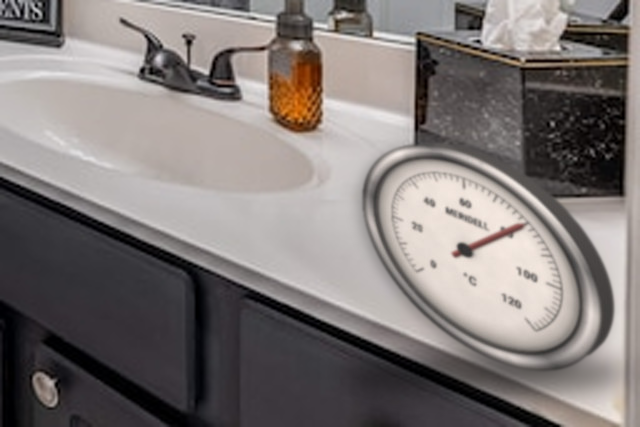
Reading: 80; °C
